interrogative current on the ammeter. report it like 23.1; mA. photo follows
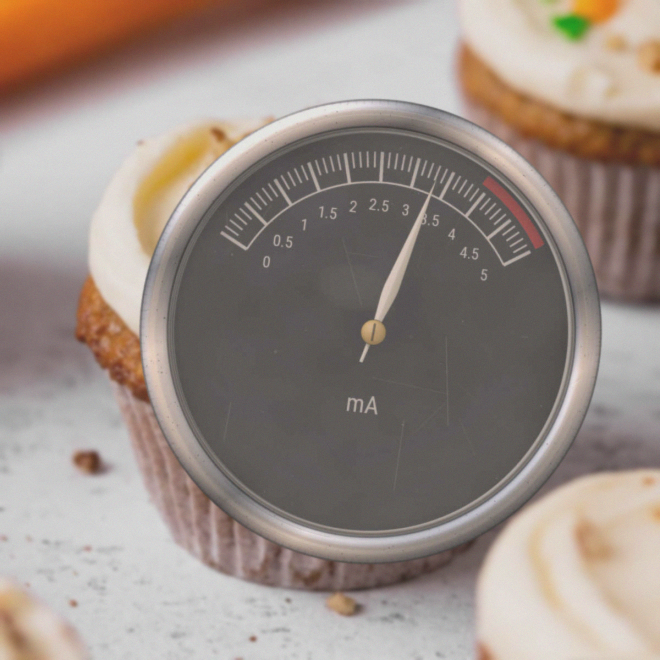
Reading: 3.3; mA
